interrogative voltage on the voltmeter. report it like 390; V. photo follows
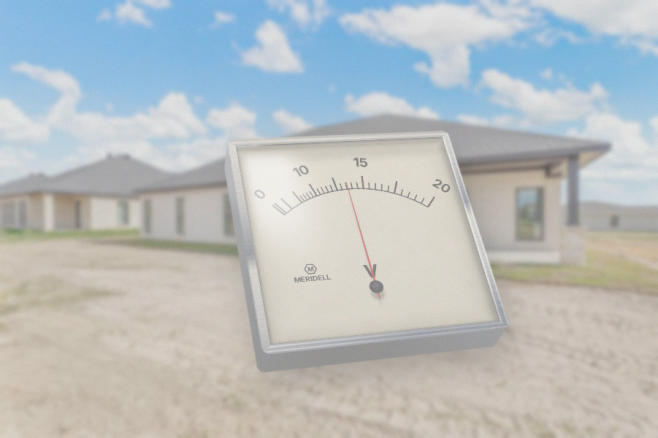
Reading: 13.5; V
